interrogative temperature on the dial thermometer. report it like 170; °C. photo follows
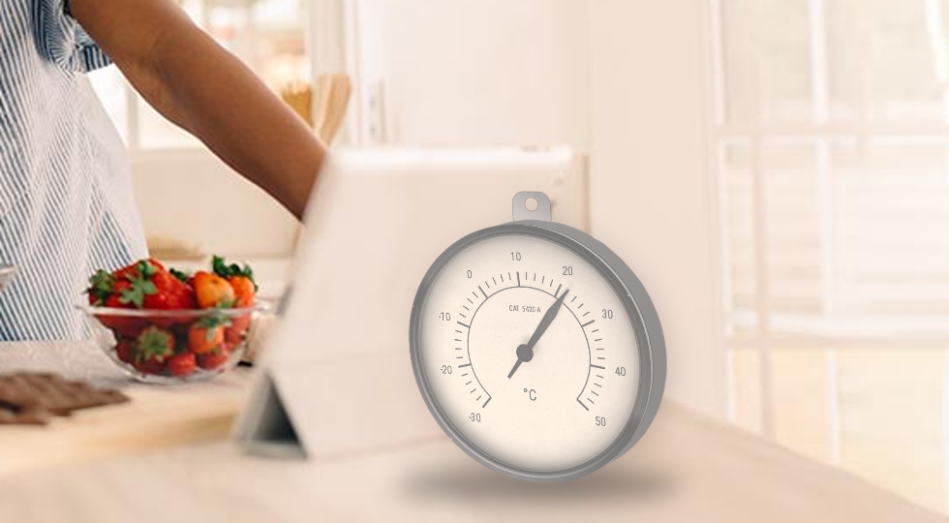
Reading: 22; °C
